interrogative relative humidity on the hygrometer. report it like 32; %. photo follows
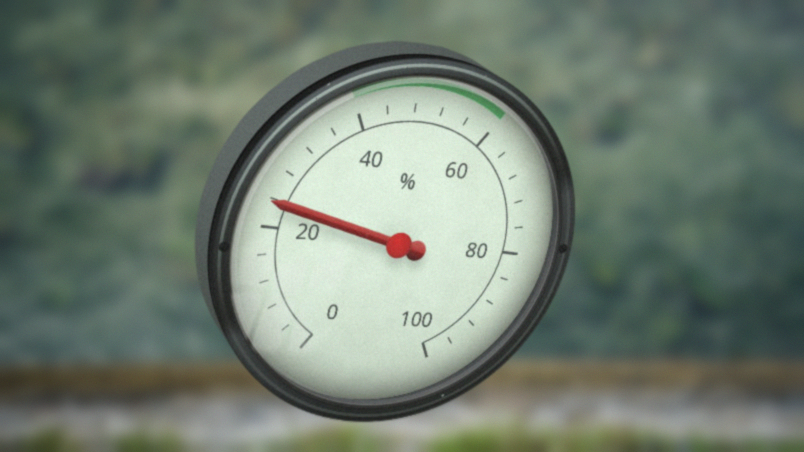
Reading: 24; %
